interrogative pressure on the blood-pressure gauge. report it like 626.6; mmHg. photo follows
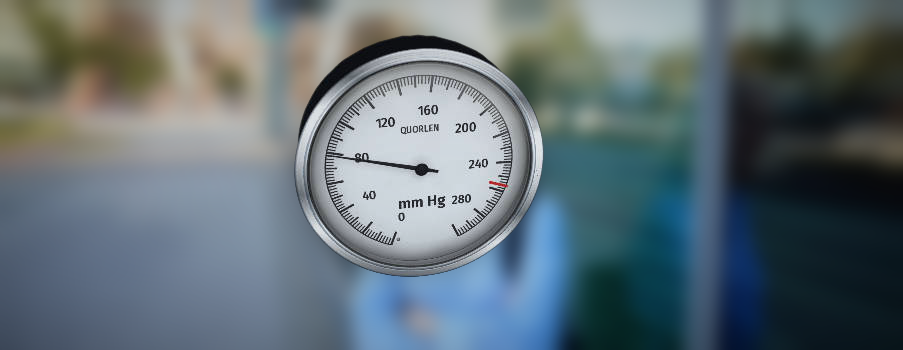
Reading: 80; mmHg
